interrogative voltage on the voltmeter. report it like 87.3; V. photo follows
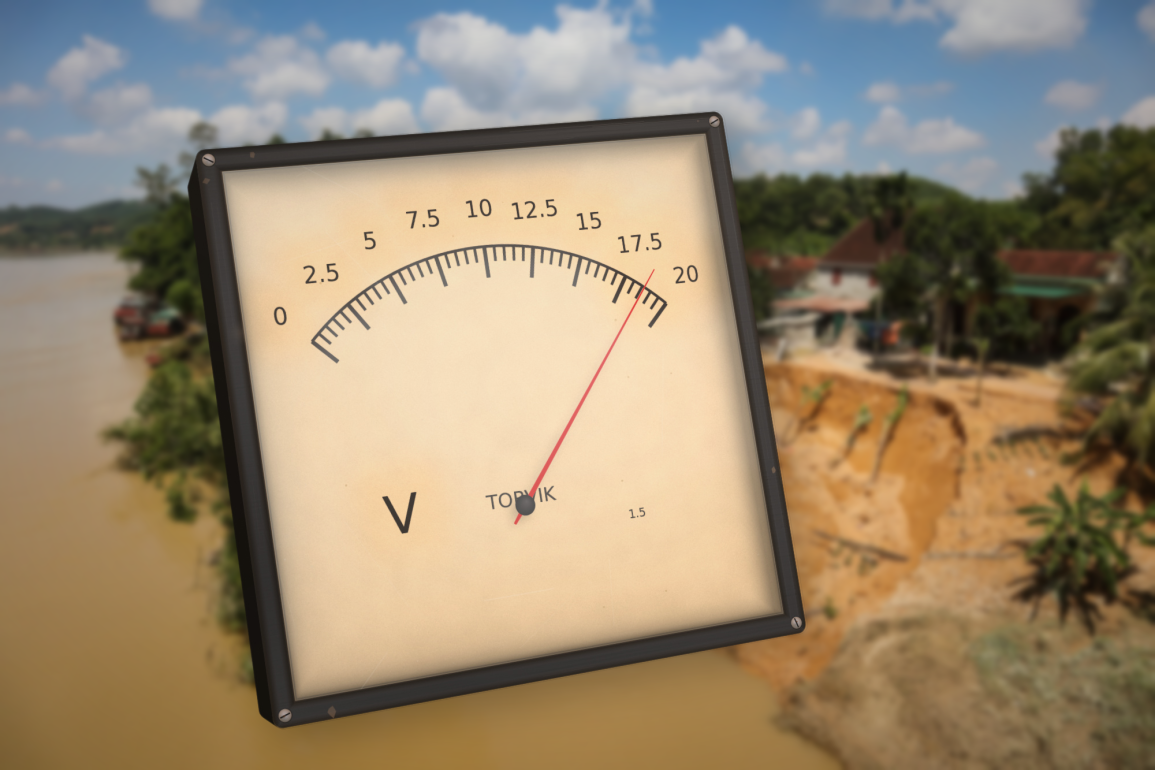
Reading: 18.5; V
